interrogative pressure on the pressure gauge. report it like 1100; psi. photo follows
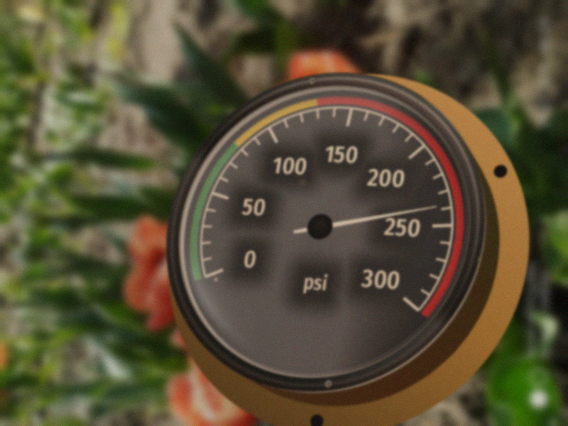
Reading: 240; psi
